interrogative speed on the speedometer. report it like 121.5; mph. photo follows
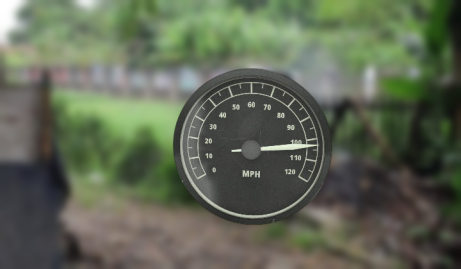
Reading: 102.5; mph
